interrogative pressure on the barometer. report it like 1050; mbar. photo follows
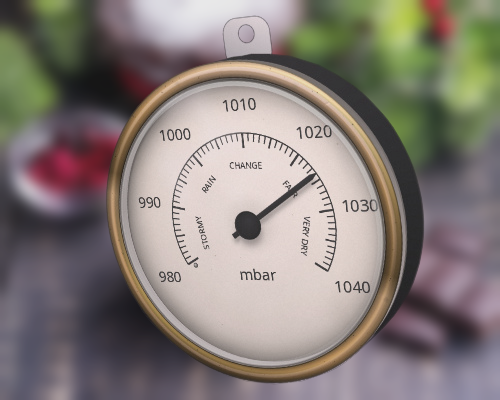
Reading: 1024; mbar
